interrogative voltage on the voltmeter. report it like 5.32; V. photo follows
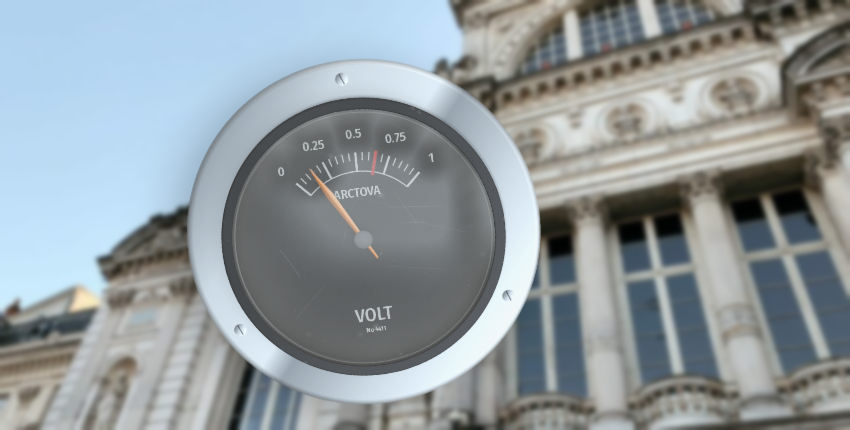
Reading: 0.15; V
